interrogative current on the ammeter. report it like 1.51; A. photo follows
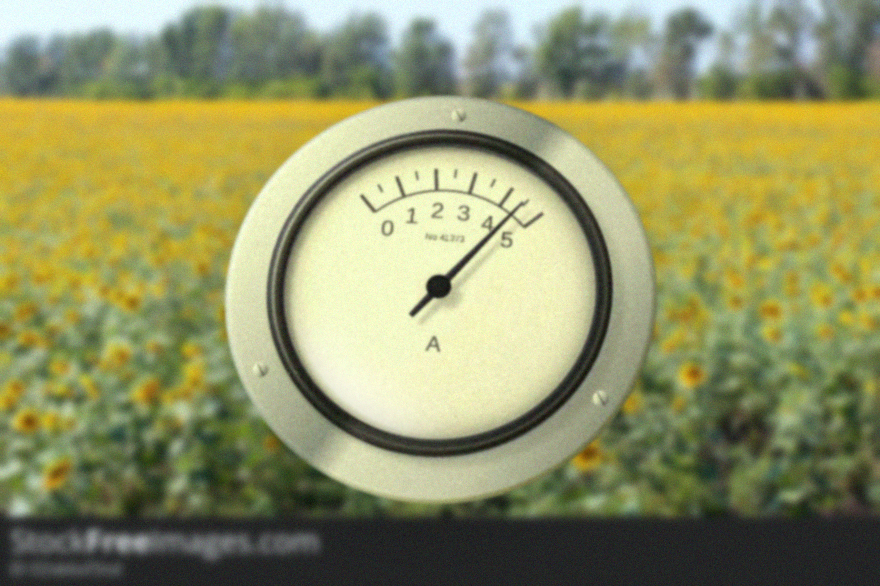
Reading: 4.5; A
